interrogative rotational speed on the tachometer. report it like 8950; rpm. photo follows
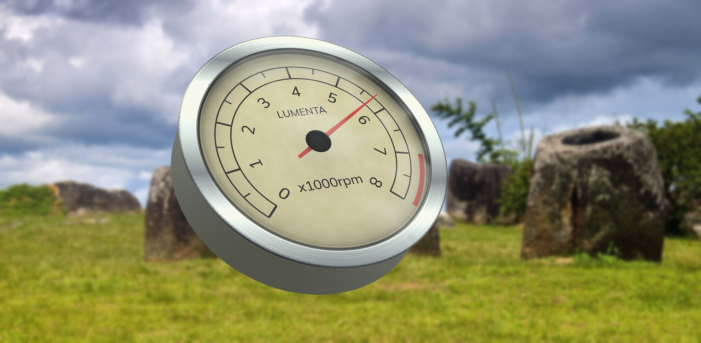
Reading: 5750; rpm
